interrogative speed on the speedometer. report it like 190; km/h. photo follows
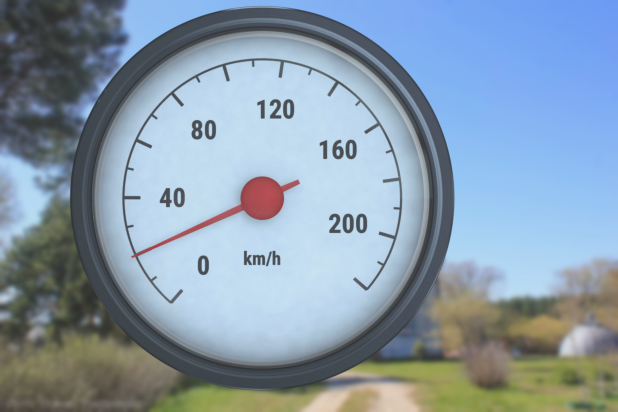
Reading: 20; km/h
